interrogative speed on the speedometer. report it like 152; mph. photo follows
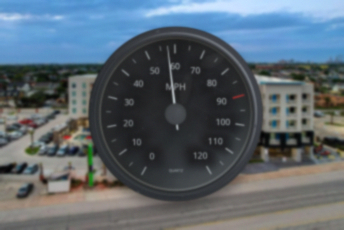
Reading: 57.5; mph
